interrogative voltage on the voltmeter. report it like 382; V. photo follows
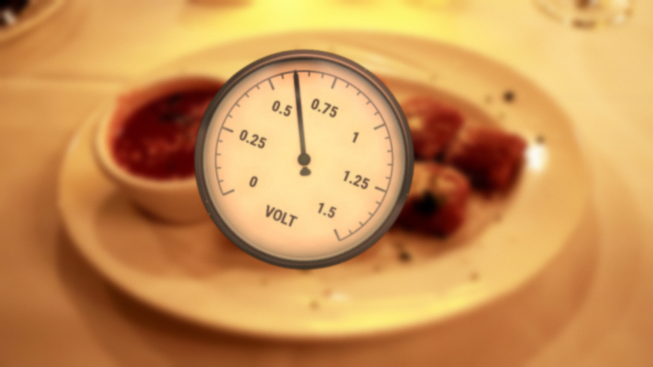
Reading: 0.6; V
